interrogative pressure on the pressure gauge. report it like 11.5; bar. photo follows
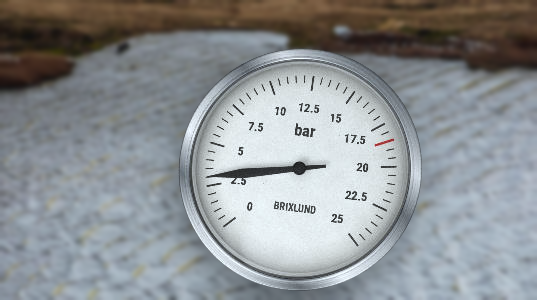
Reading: 3; bar
